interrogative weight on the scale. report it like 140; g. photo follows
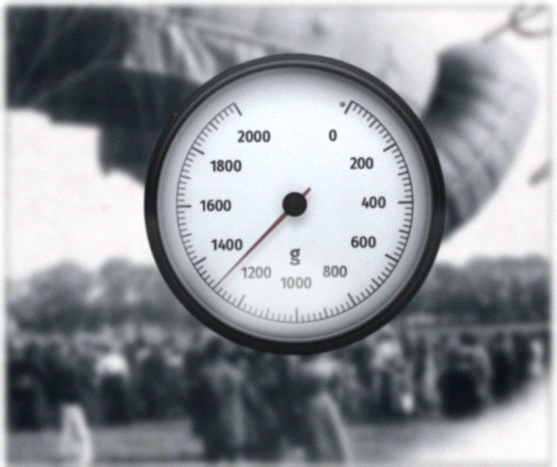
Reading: 1300; g
